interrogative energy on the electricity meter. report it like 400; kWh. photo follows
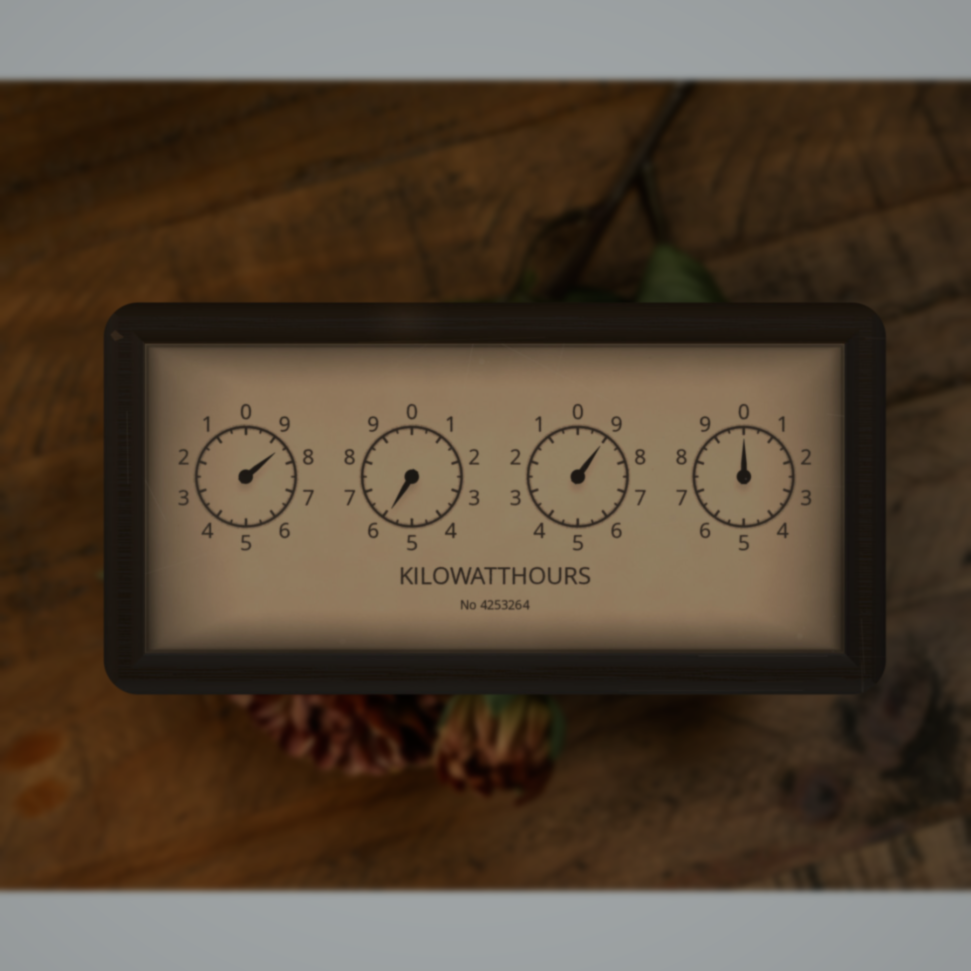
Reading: 8590; kWh
